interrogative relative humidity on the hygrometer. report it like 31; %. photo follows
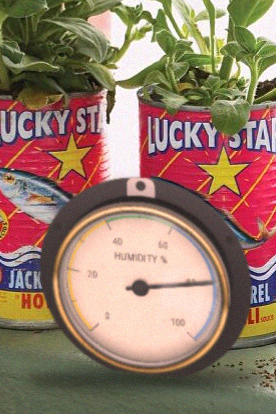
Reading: 80; %
